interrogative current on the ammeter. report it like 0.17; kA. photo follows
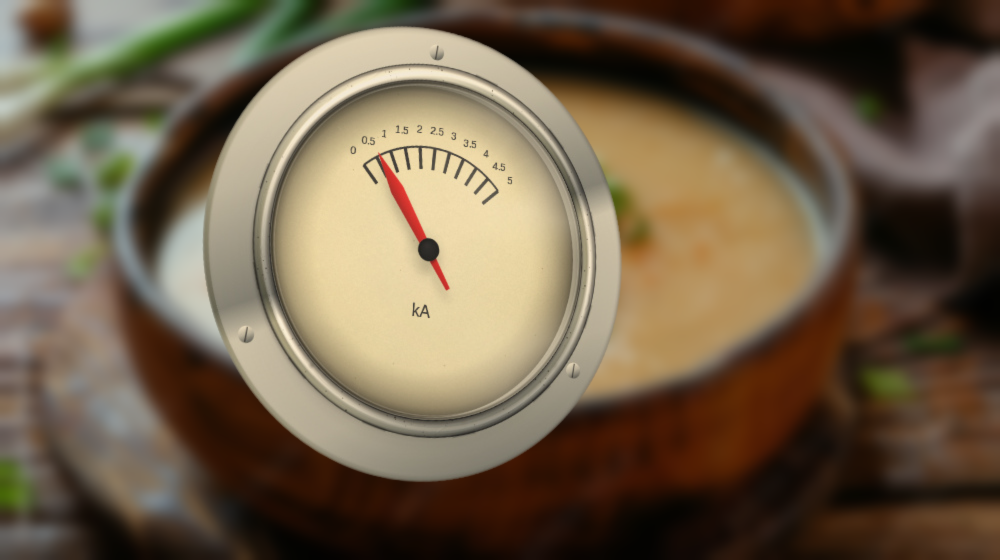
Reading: 0.5; kA
